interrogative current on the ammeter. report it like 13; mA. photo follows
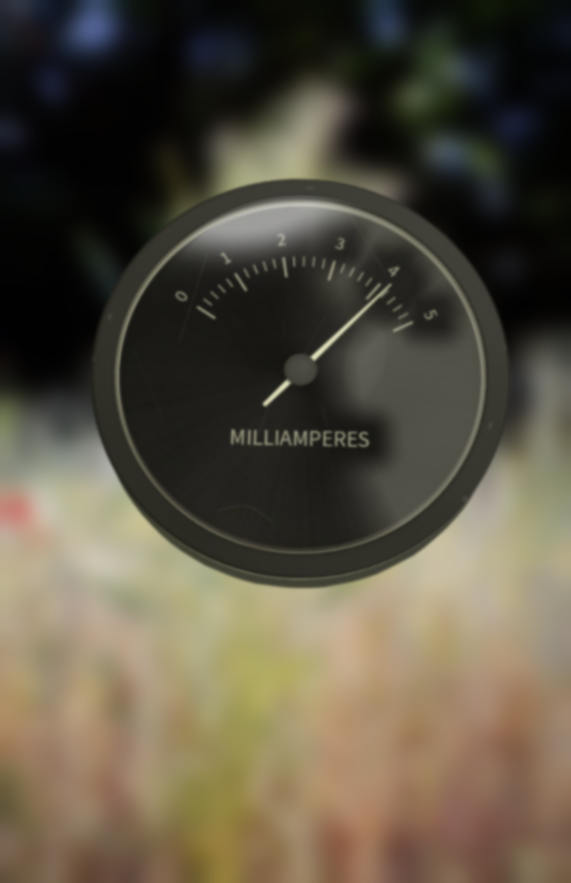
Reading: 4.2; mA
